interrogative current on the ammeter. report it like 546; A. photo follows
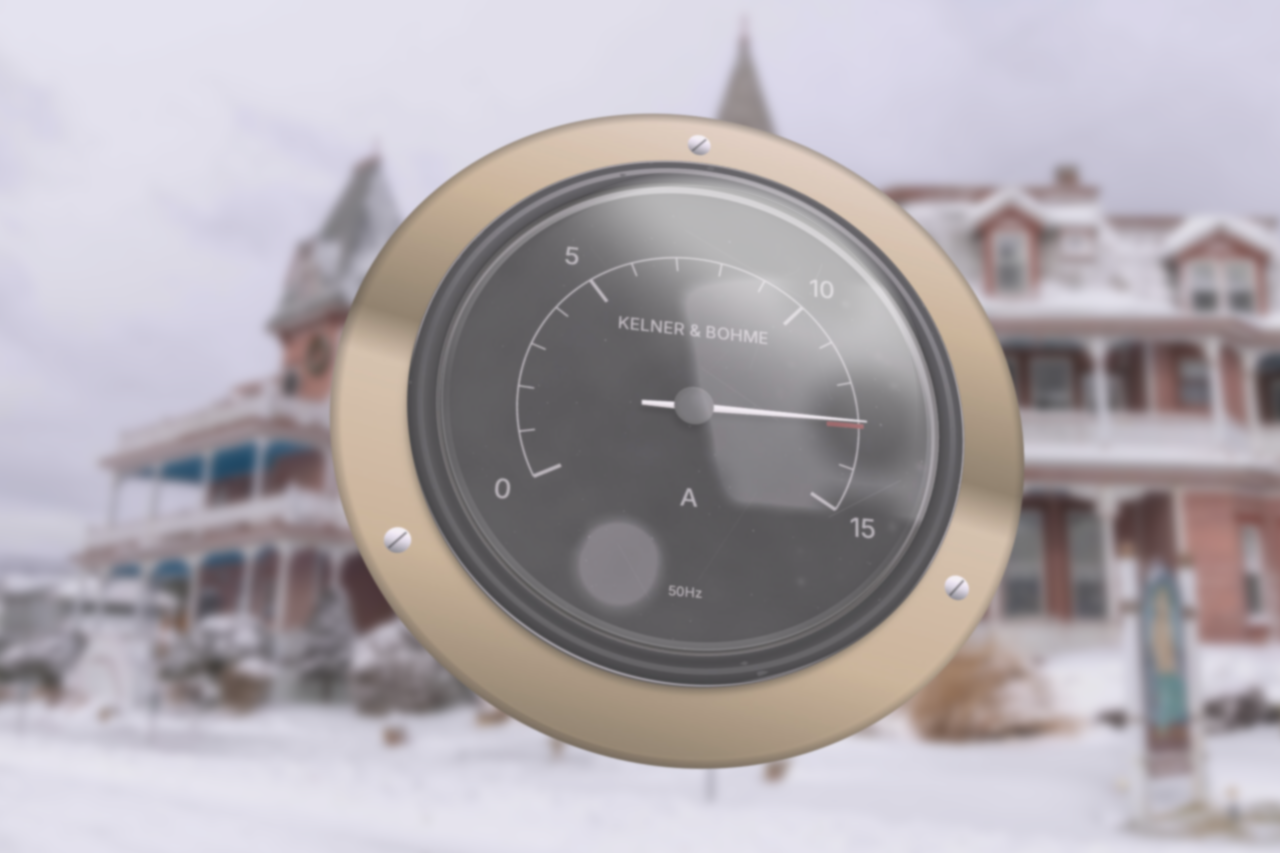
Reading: 13; A
